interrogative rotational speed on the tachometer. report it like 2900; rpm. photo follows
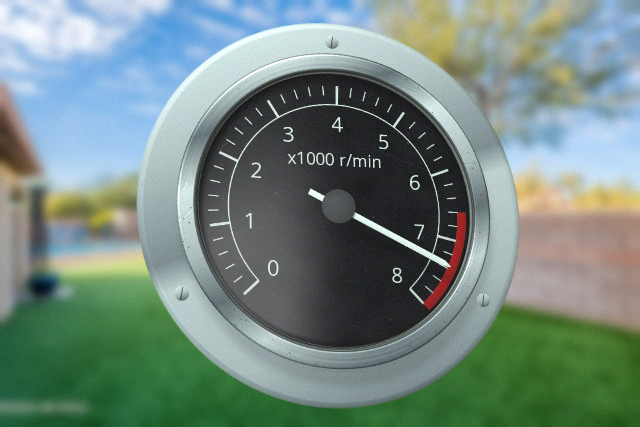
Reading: 7400; rpm
